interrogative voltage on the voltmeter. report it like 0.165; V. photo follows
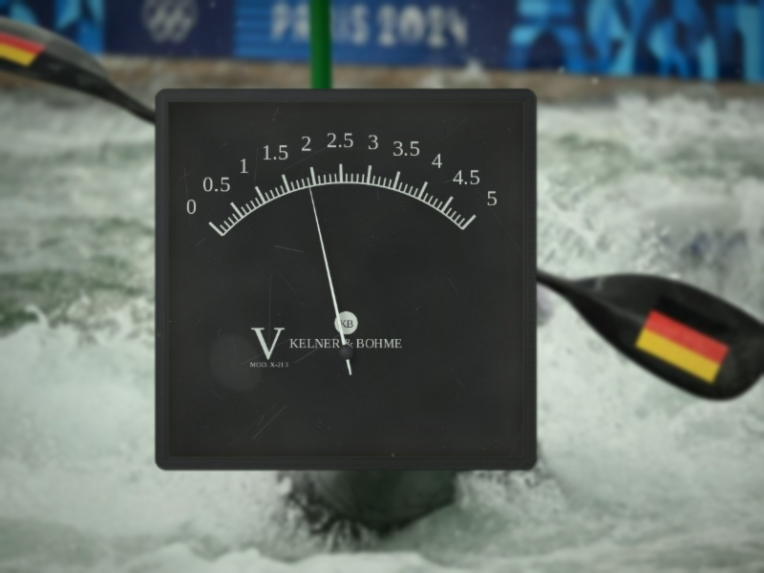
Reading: 1.9; V
